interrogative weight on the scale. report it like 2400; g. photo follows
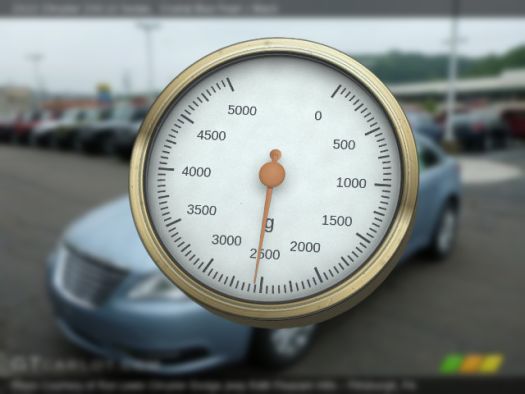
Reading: 2550; g
